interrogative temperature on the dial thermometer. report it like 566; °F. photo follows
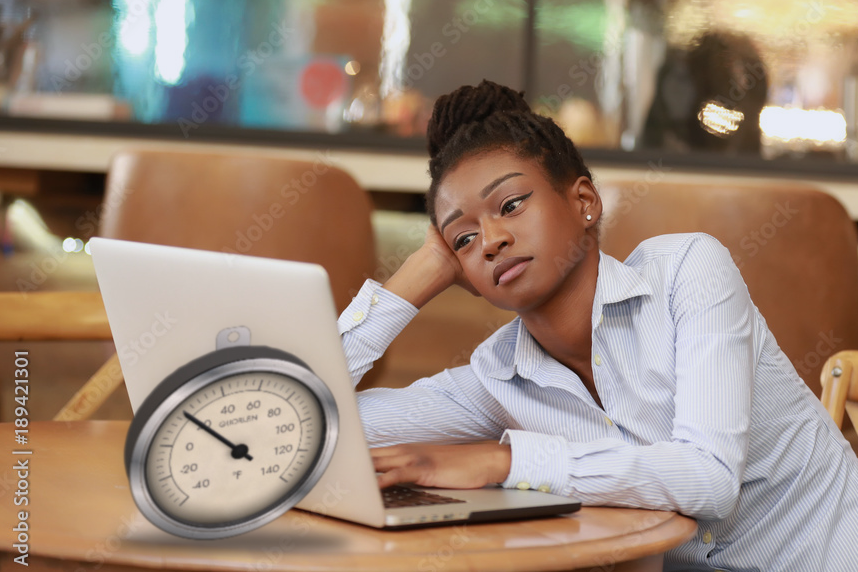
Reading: 20; °F
